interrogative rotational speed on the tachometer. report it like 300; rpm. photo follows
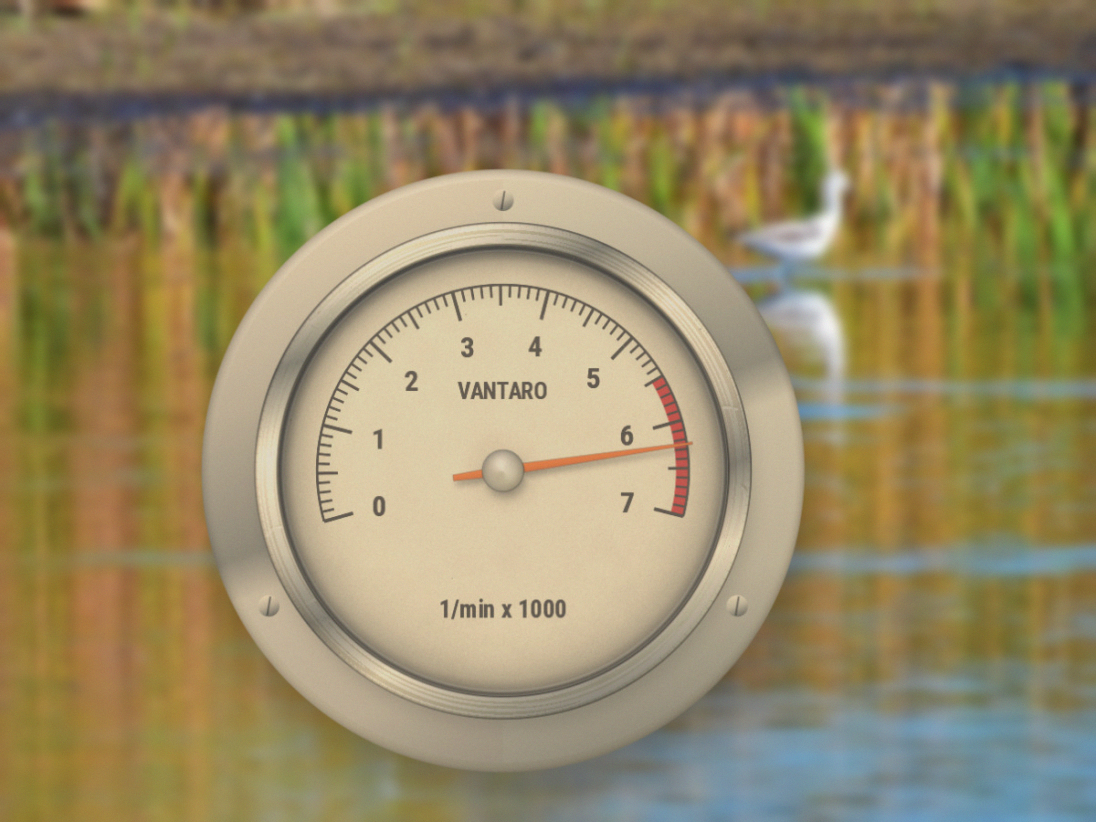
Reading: 6250; rpm
